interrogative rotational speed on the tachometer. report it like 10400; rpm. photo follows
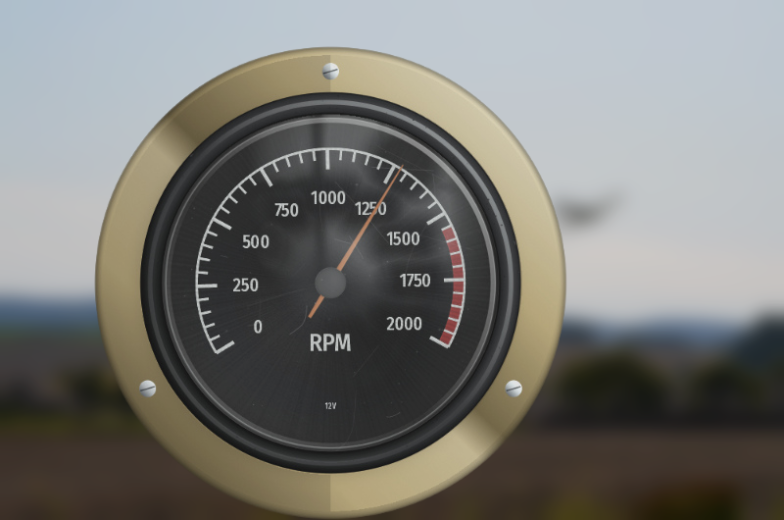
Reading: 1275; rpm
